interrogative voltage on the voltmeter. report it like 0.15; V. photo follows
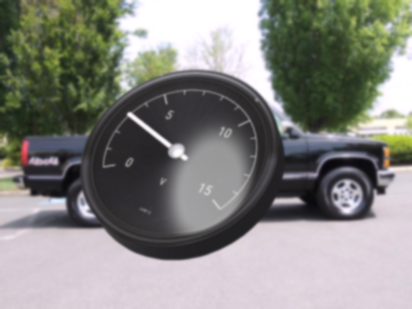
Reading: 3; V
